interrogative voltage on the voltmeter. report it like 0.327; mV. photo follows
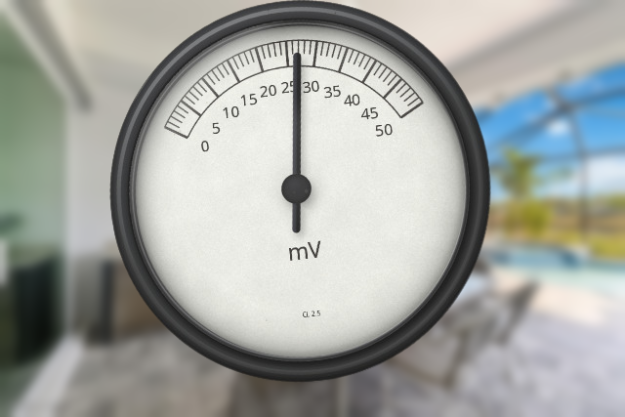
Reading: 27; mV
